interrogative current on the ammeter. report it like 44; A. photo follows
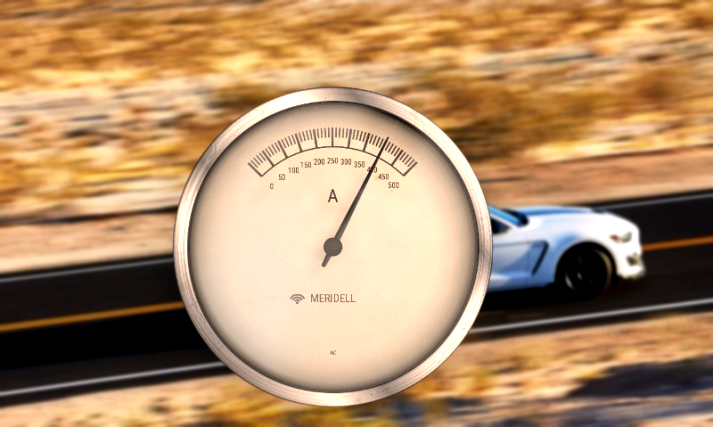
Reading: 400; A
